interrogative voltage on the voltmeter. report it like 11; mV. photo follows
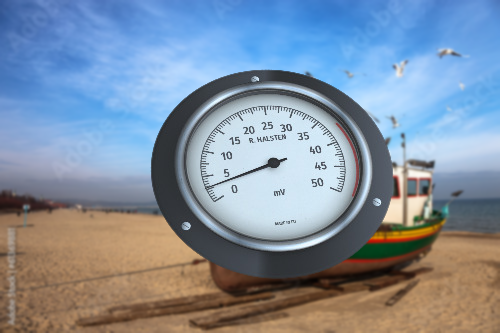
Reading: 2.5; mV
